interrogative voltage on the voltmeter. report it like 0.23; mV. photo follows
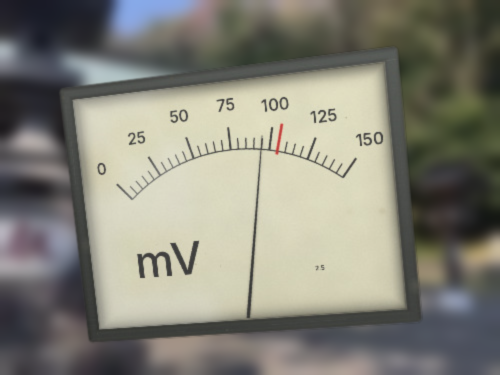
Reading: 95; mV
